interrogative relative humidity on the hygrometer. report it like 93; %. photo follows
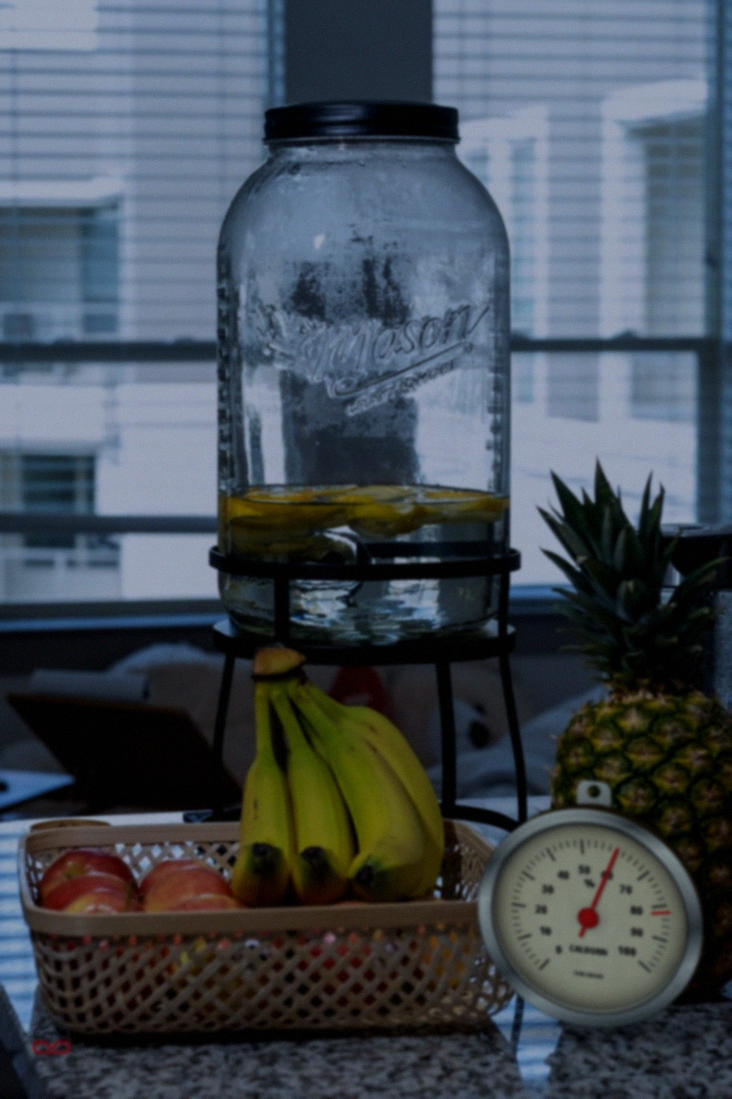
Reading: 60; %
